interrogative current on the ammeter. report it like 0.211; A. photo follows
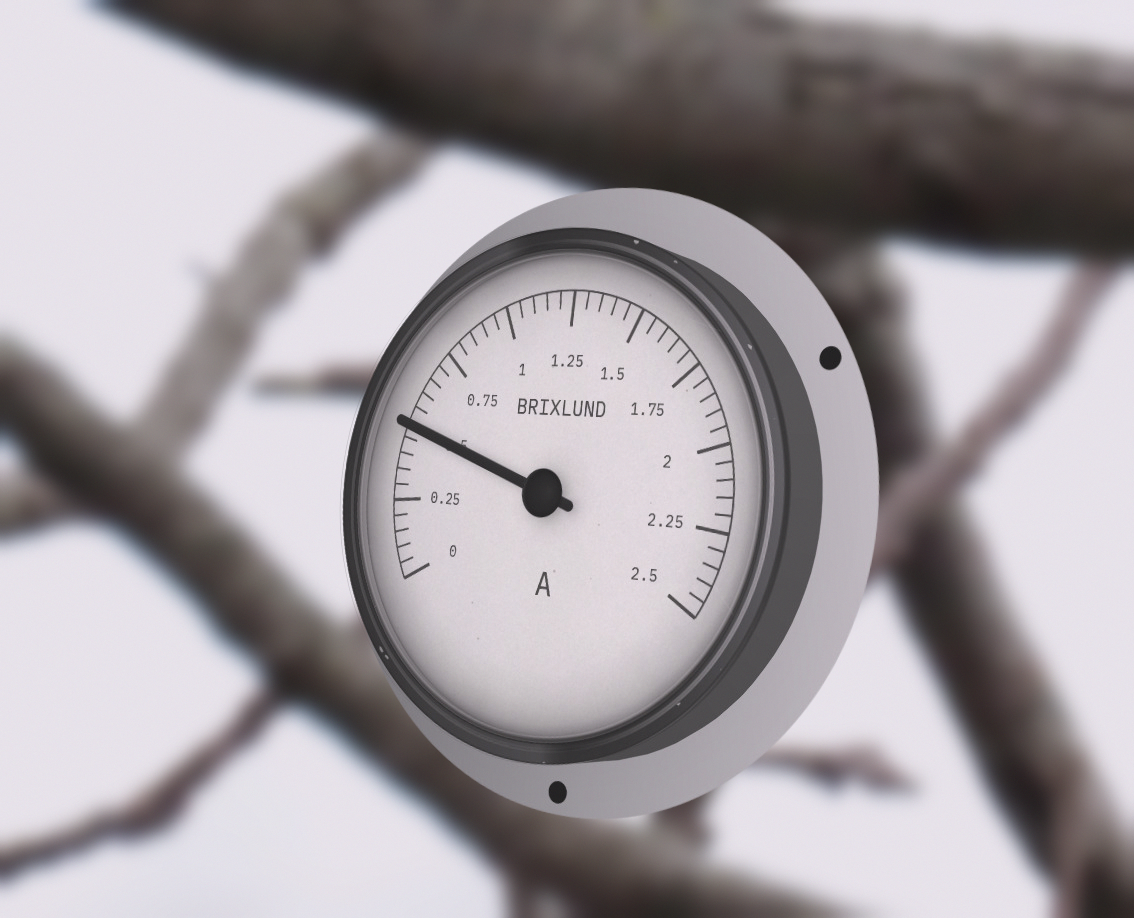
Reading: 0.5; A
